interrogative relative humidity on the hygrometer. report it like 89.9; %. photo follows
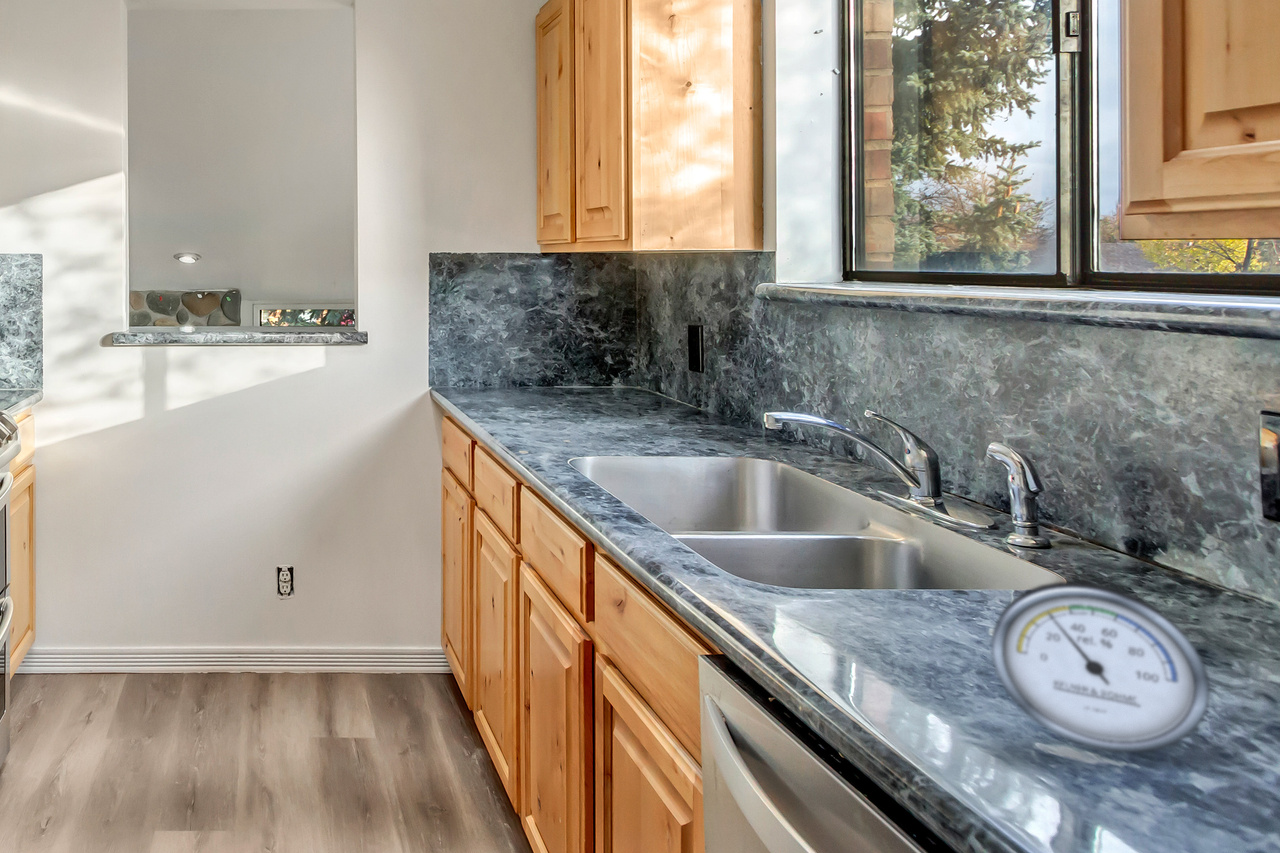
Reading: 30; %
